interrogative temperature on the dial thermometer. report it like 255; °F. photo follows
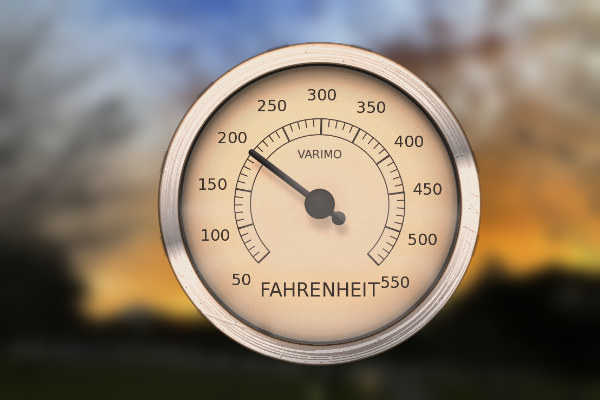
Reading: 200; °F
